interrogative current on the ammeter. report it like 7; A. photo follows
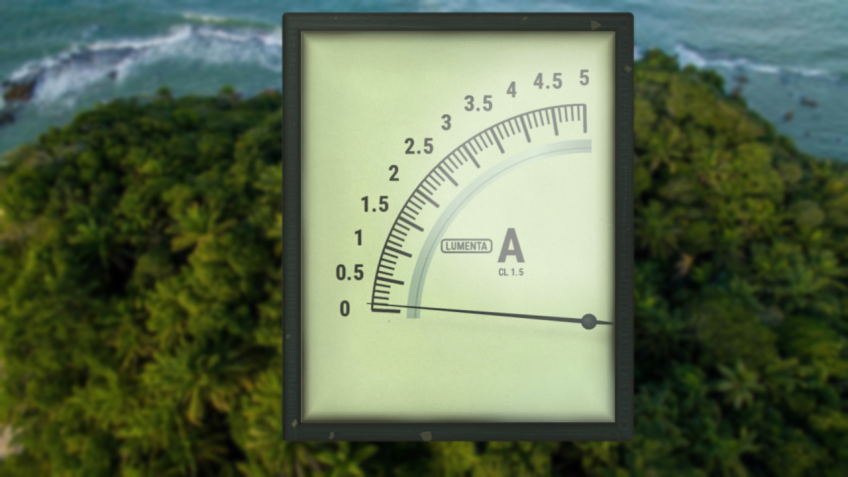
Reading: 0.1; A
